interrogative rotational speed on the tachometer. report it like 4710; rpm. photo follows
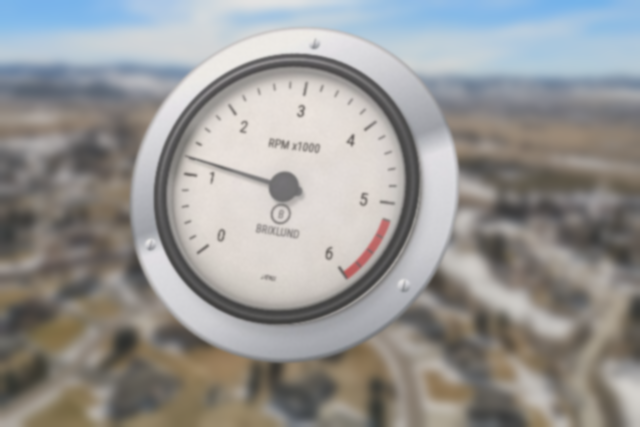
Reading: 1200; rpm
